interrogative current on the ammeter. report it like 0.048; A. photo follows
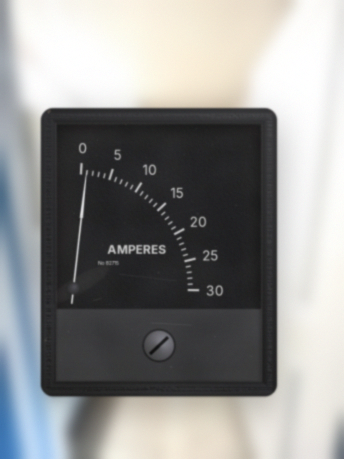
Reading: 1; A
